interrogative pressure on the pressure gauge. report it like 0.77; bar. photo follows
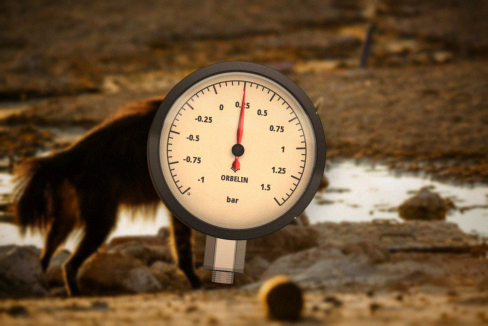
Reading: 0.25; bar
